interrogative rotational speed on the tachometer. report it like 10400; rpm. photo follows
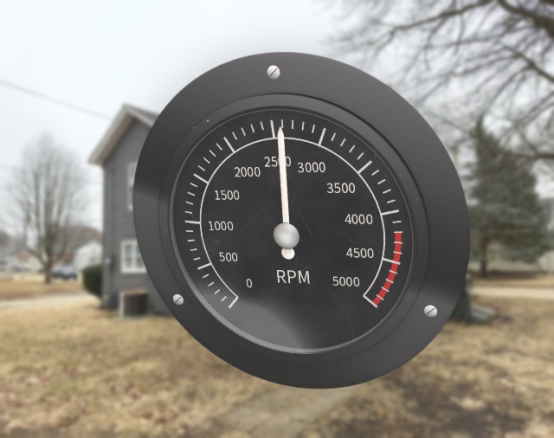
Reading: 2600; rpm
